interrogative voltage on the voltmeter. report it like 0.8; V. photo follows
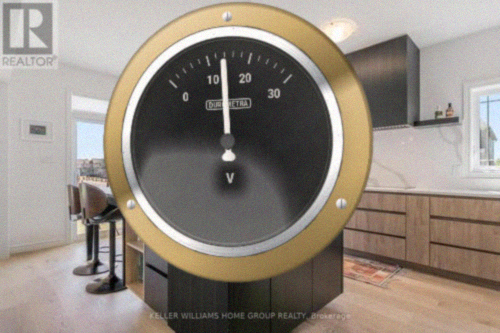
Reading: 14; V
